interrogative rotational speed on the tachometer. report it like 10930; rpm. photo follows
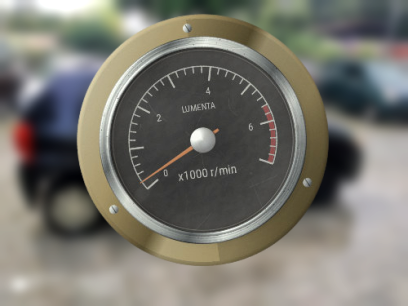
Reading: 200; rpm
